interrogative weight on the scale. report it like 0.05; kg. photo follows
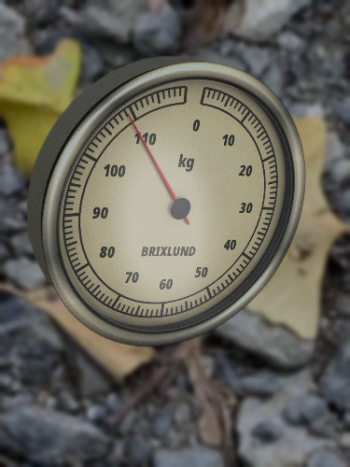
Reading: 109; kg
